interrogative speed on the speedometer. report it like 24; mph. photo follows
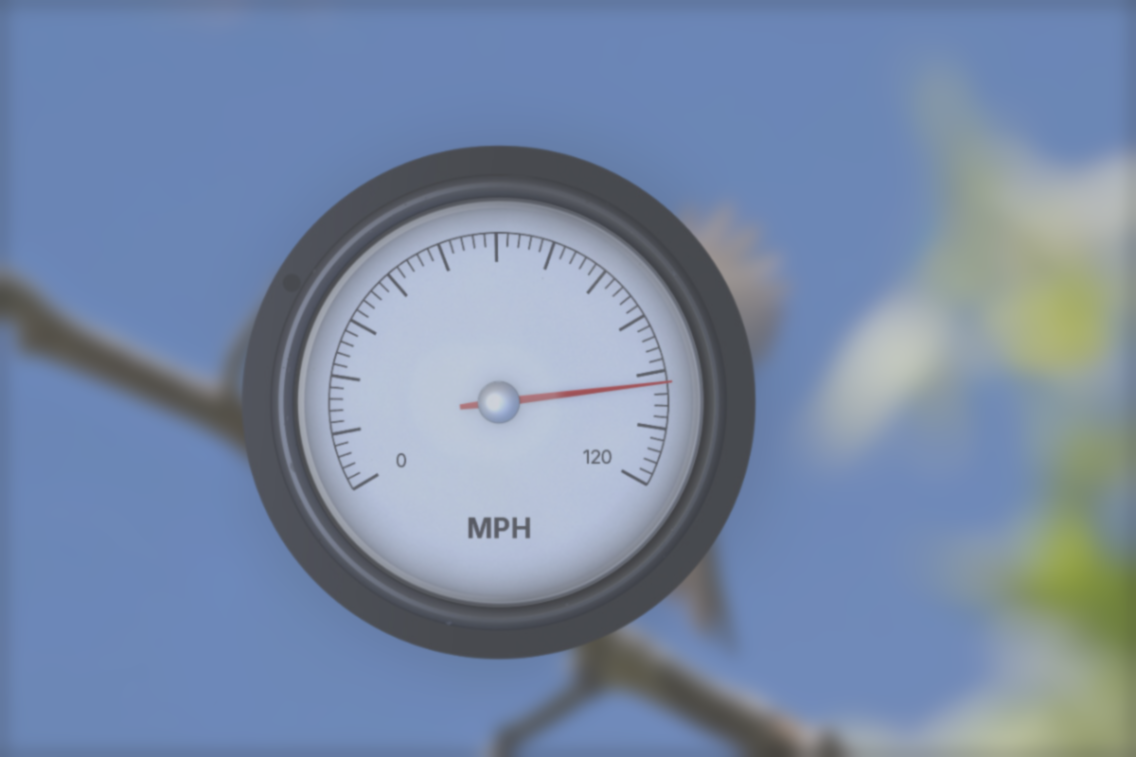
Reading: 102; mph
